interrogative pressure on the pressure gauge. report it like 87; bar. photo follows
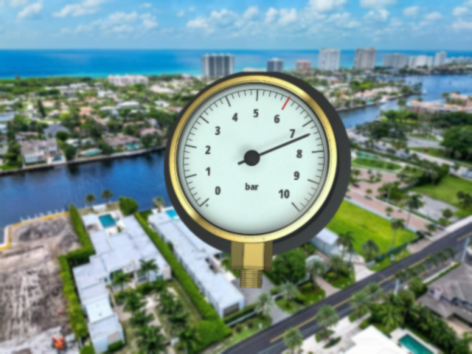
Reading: 7.4; bar
